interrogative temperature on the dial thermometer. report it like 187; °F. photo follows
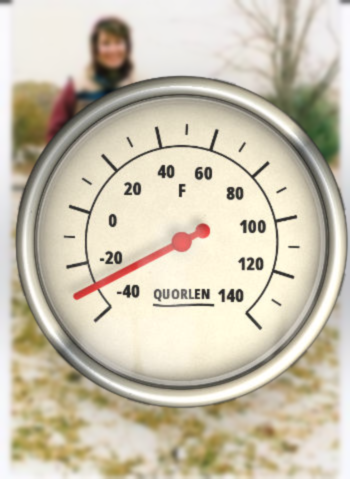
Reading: -30; °F
